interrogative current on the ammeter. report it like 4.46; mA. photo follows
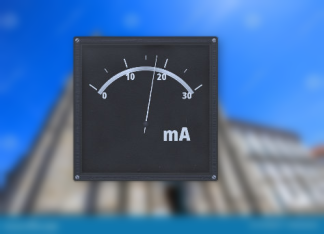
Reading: 17.5; mA
